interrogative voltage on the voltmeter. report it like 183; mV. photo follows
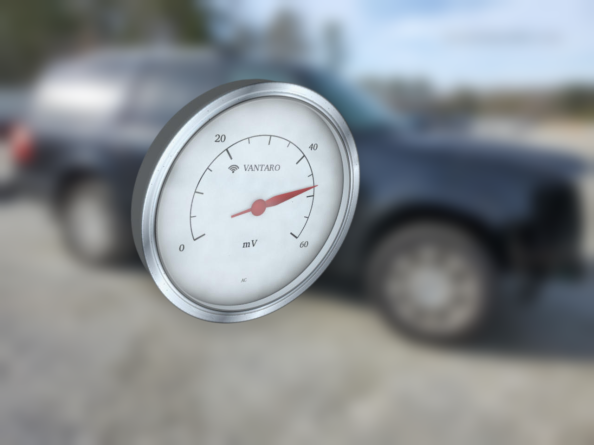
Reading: 47.5; mV
